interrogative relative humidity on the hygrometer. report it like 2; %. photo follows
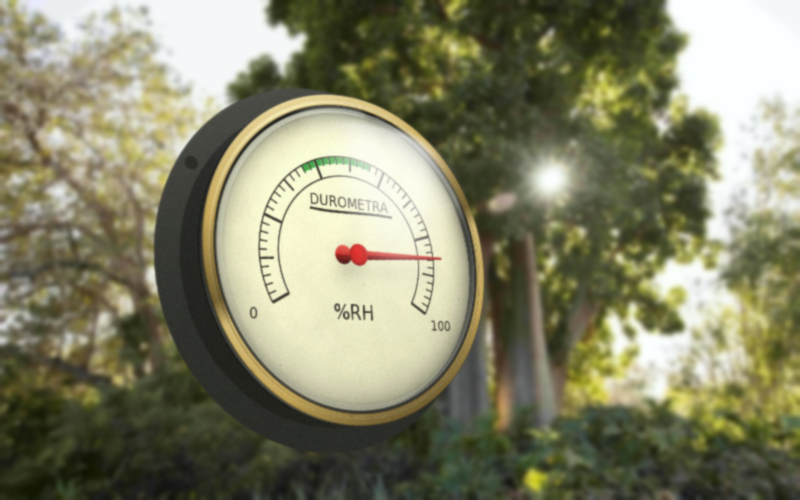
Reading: 86; %
